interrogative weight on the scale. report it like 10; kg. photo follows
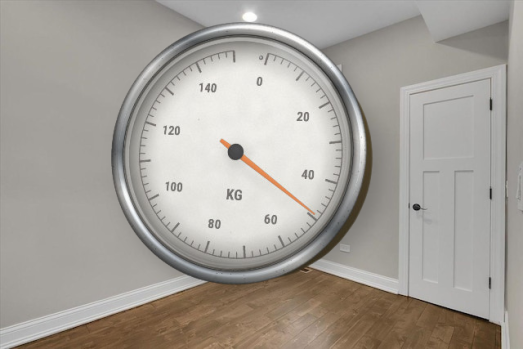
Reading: 49; kg
